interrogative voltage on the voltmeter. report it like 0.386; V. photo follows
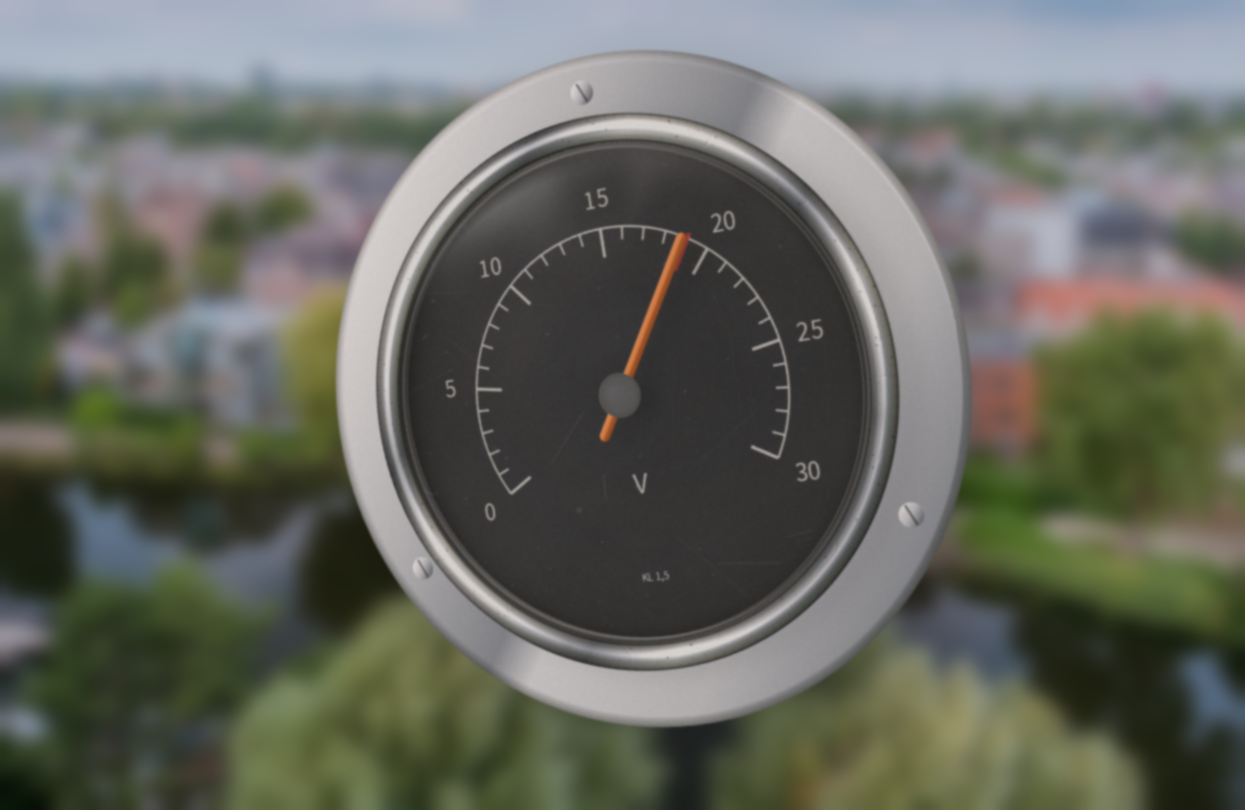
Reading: 19; V
